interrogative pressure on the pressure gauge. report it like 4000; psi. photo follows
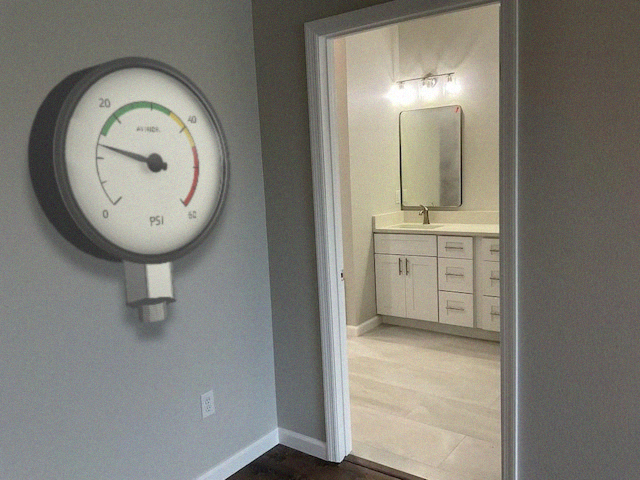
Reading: 12.5; psi
